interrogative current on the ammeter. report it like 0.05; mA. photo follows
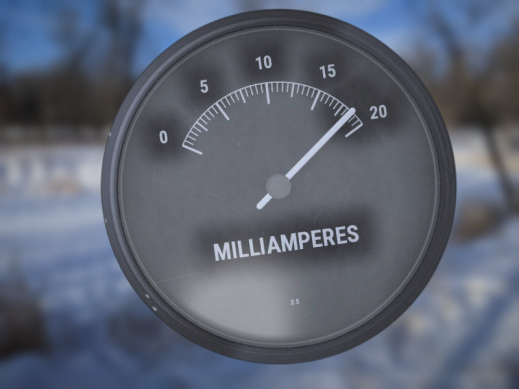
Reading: 18.5; mA
